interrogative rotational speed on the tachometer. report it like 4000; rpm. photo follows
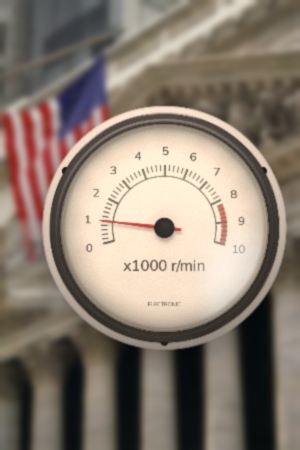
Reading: 1000; rpm
